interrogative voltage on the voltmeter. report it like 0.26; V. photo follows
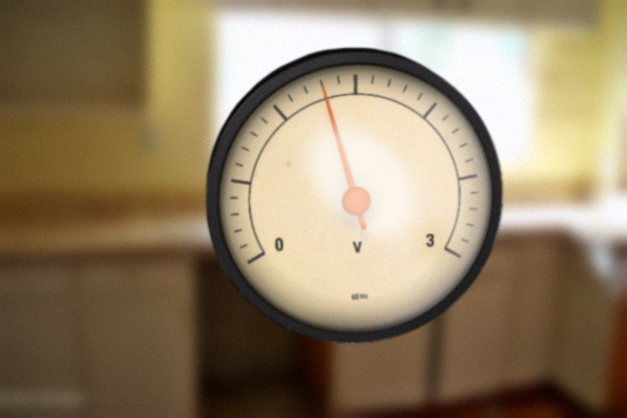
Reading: 1.3; V
